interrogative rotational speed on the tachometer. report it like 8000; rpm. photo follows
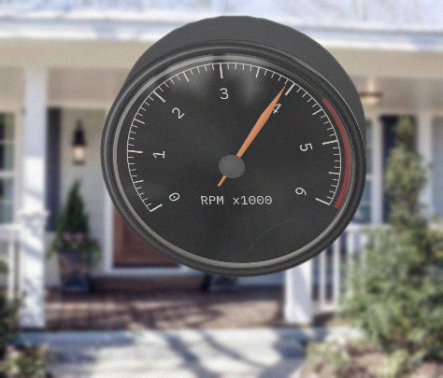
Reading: 3900; rpm
